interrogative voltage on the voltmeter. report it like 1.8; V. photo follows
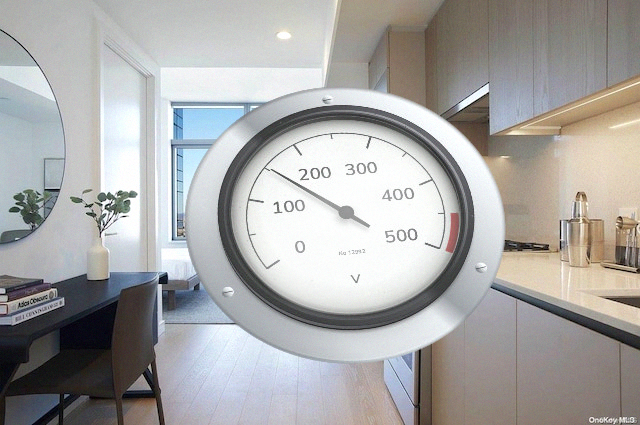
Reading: 150; V
